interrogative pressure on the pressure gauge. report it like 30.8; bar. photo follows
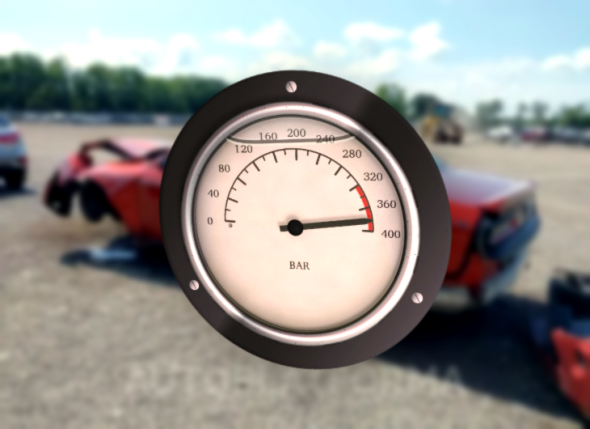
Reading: 380; bar
